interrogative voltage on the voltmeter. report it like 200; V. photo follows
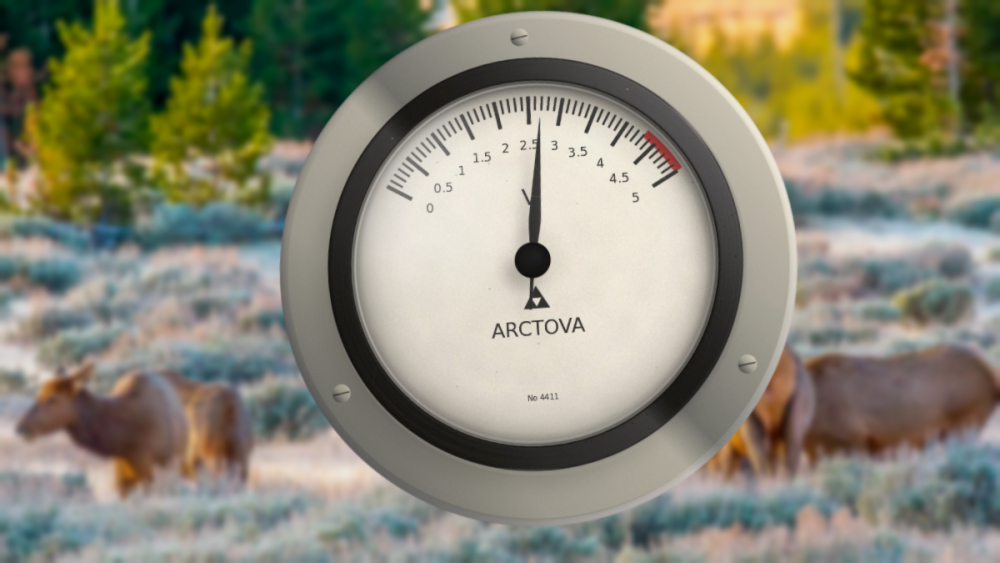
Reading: 2.7; V
